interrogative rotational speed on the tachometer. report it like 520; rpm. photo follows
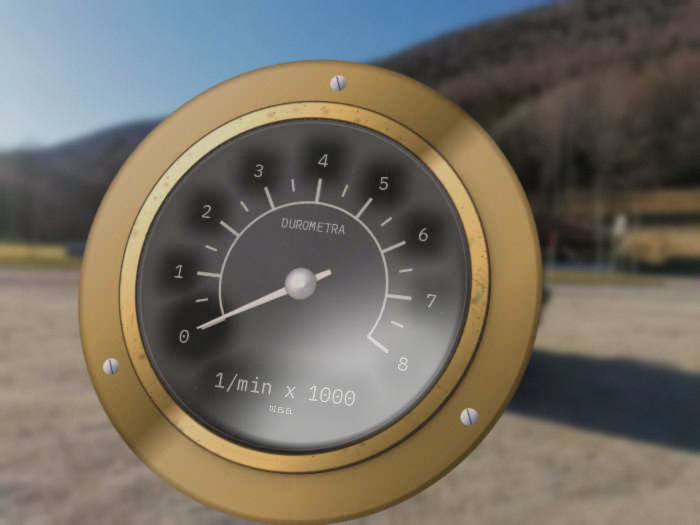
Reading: 0; rpm
